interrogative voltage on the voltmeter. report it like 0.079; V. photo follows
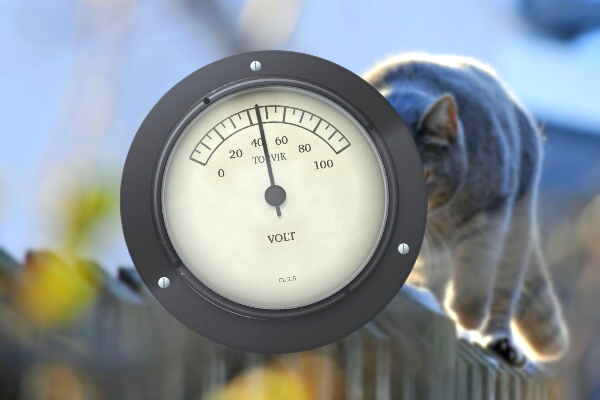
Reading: 45; V
